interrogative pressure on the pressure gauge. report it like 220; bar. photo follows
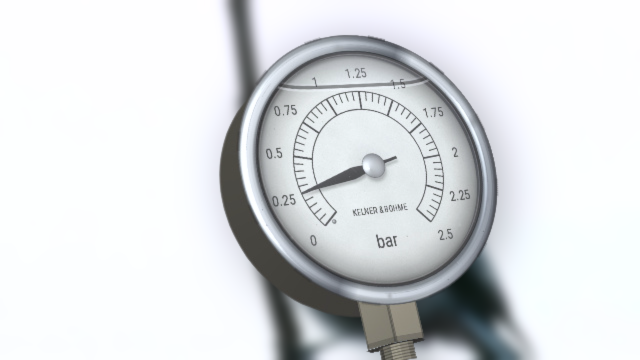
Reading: 0.25; bar
